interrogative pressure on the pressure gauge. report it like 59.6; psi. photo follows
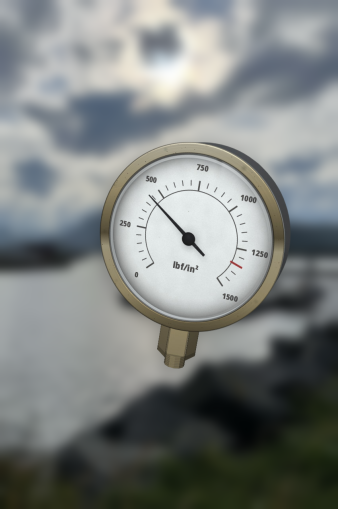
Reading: 450; psi
